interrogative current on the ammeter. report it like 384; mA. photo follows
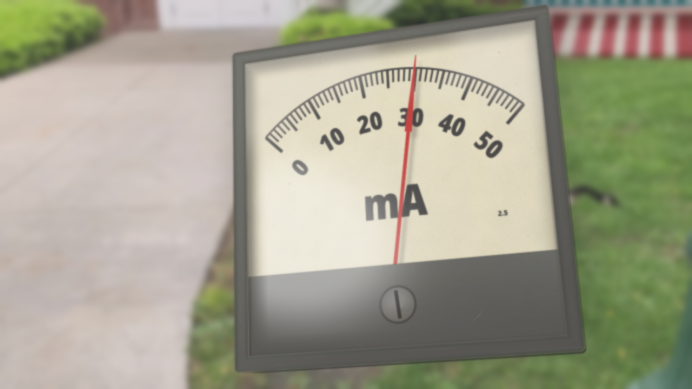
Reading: 30; mA
